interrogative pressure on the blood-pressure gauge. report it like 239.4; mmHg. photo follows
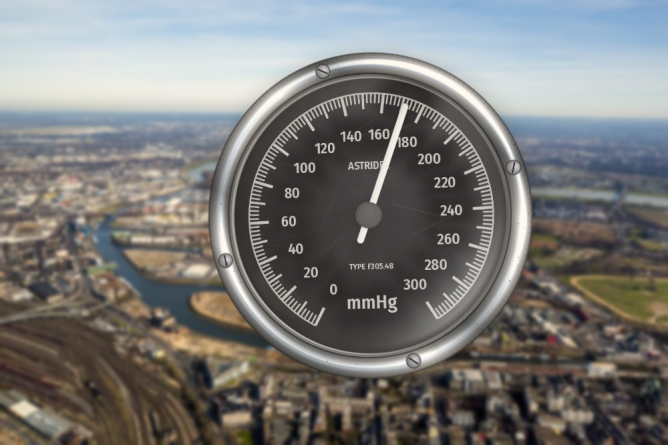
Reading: 172; mmHg
